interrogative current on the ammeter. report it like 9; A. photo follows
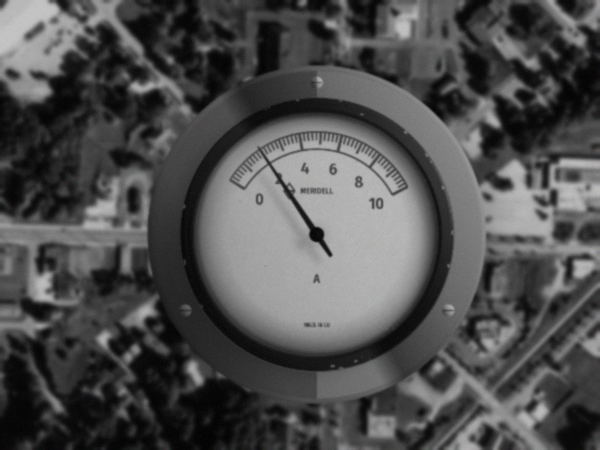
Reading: 2; A
